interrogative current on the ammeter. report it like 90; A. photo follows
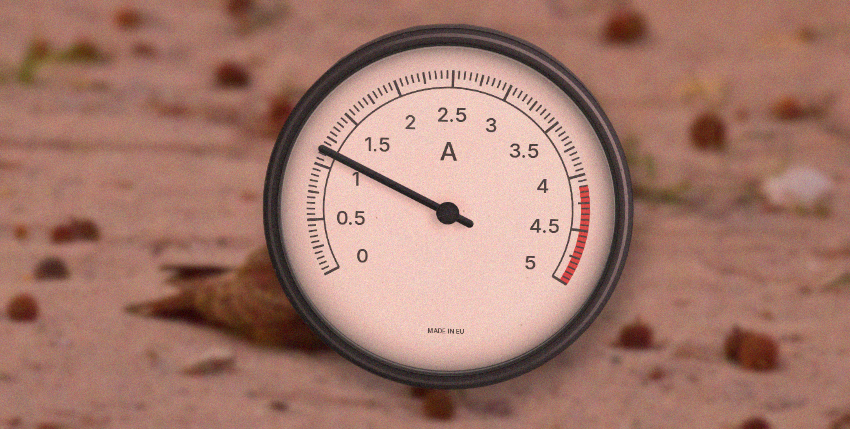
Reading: 1.15; A
